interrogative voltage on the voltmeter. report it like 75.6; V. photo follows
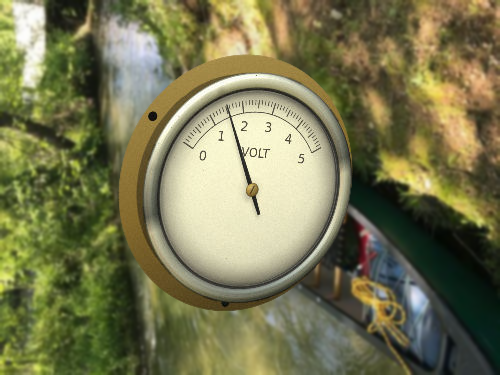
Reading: 1.5; V
